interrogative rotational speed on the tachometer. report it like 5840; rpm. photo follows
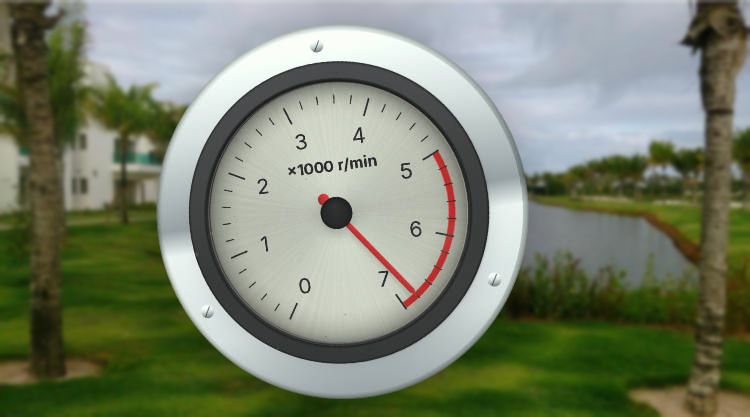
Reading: 6800; rpm
